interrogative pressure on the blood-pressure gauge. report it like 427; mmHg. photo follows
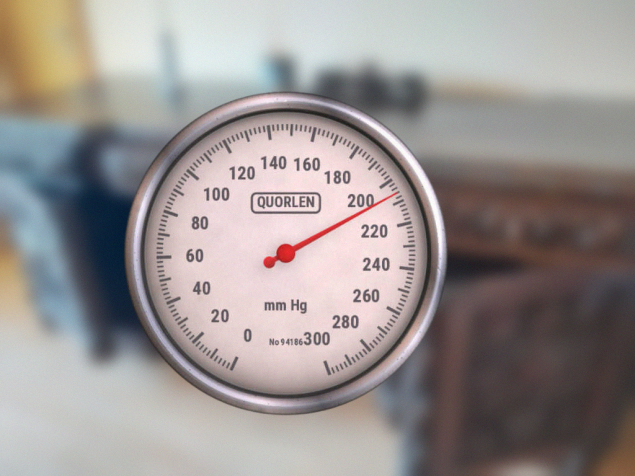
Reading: 206; mmHg
